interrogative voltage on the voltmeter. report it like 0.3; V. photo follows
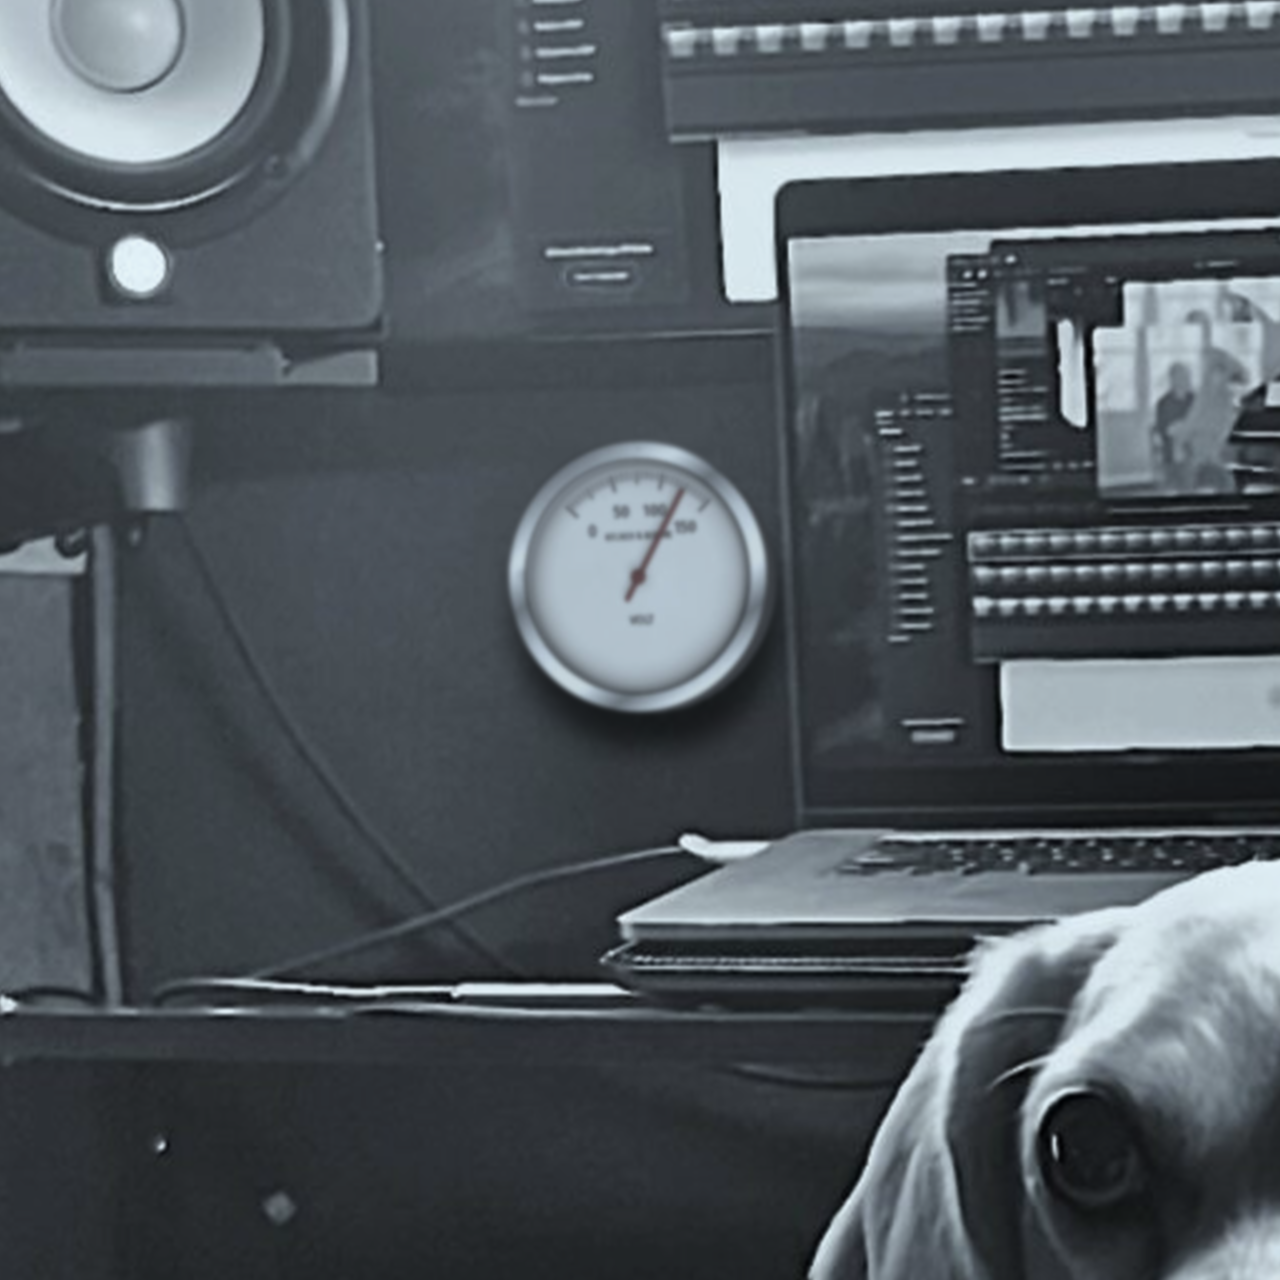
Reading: 125; V
